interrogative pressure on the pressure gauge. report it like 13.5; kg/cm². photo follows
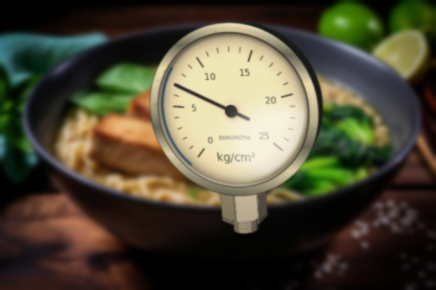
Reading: 7; kg/cm²
